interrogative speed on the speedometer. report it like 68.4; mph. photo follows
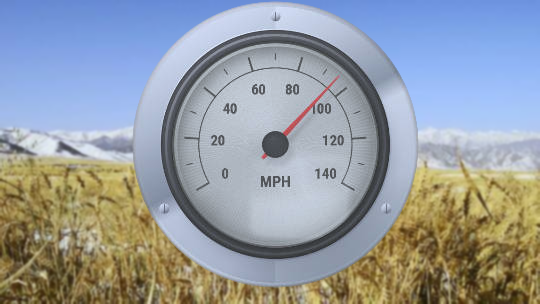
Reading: 95; mph
